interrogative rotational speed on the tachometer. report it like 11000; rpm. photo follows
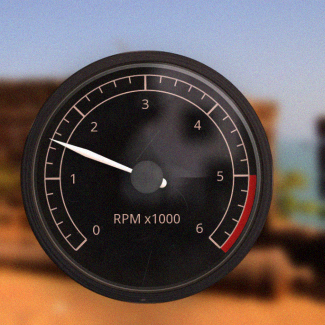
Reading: 1500; rpm
